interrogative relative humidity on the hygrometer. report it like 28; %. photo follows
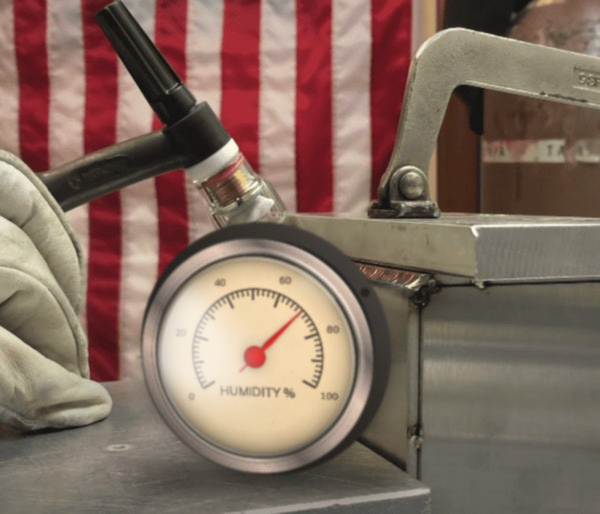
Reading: 70; %
